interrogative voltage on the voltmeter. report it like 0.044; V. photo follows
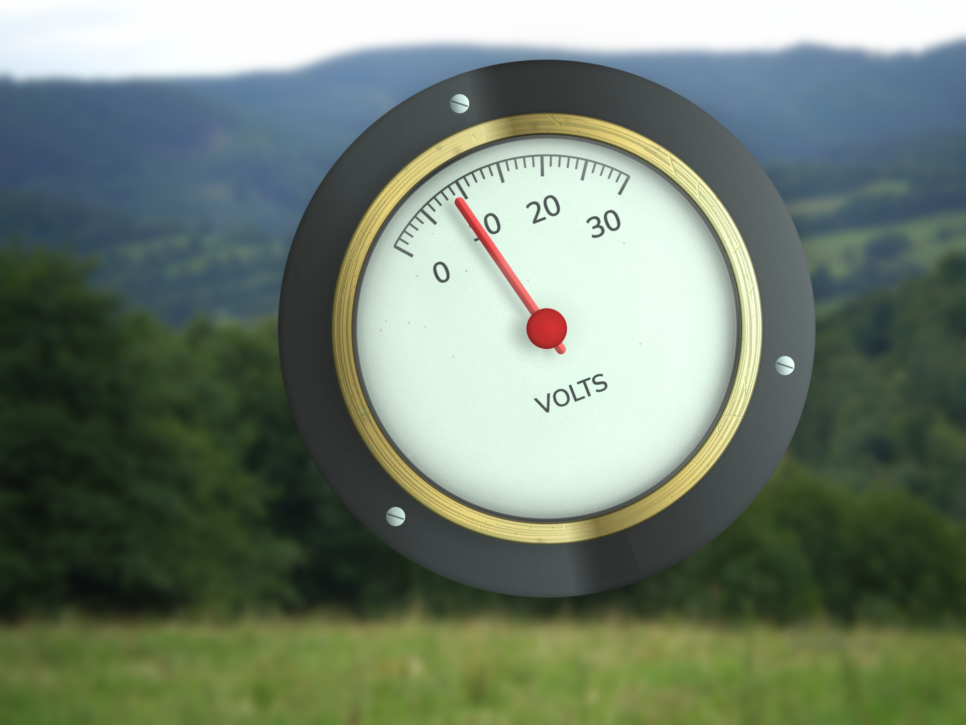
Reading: 9; V
